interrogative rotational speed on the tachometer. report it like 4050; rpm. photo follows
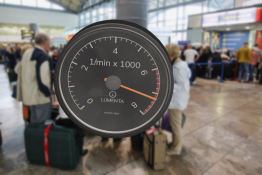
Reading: 7200; rpm
